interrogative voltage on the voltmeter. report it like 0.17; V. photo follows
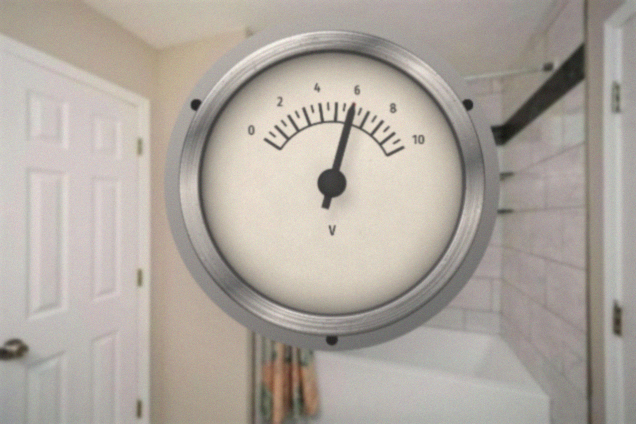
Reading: 6; V
